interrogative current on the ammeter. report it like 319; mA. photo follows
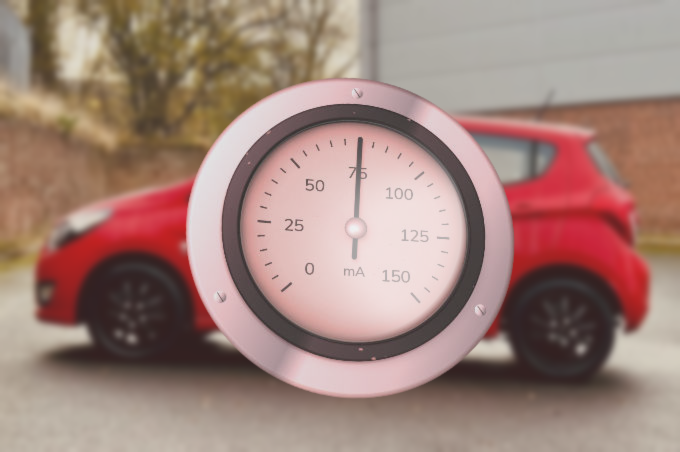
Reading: 75; mA
